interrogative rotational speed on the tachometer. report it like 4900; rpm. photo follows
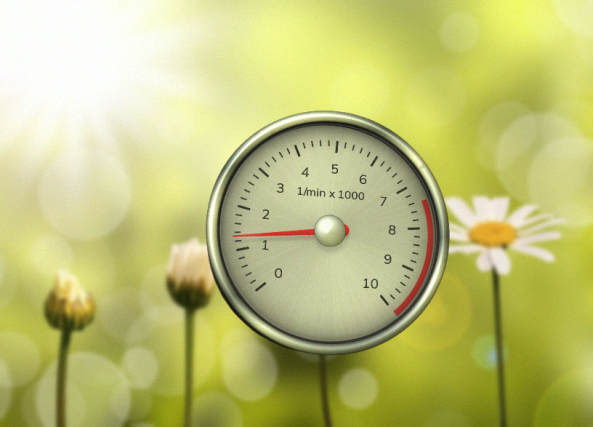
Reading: 1300; rpm
